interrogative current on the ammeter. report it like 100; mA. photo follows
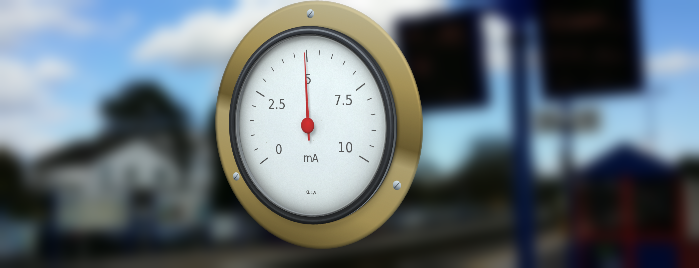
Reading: 5; mA
